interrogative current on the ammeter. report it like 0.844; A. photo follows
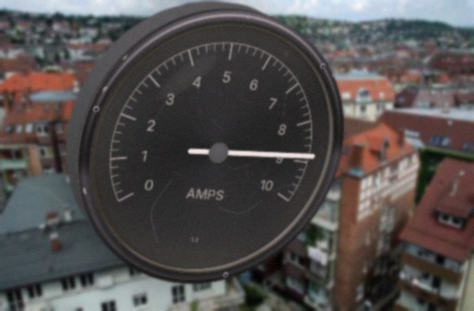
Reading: 8.8; A
